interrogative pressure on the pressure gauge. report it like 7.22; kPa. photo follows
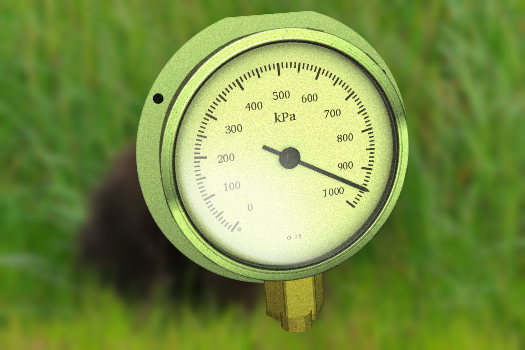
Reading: 950; kPa
